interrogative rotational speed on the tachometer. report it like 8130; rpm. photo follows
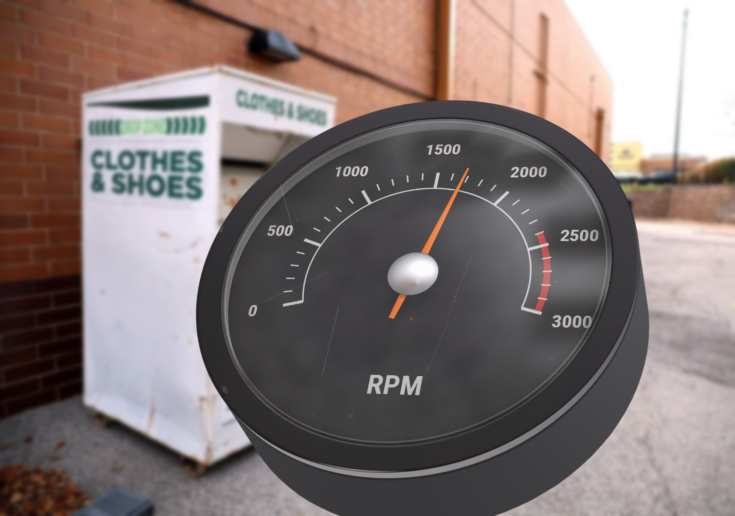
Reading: 1700; rpm
